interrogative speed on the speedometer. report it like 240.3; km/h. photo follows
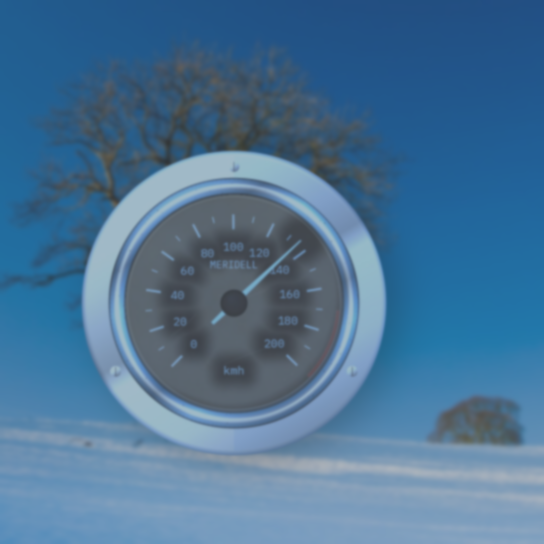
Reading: 135; km/h
